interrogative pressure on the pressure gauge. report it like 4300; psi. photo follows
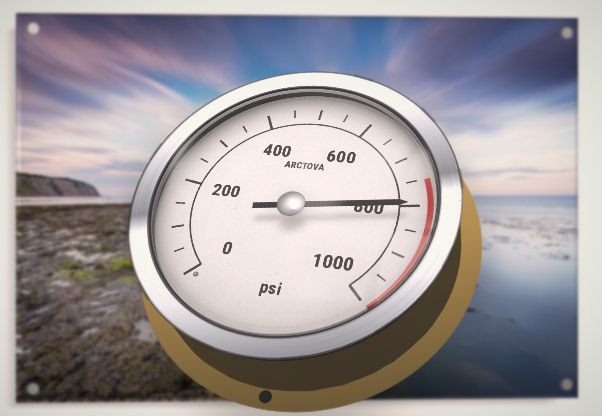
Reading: 800; psi
